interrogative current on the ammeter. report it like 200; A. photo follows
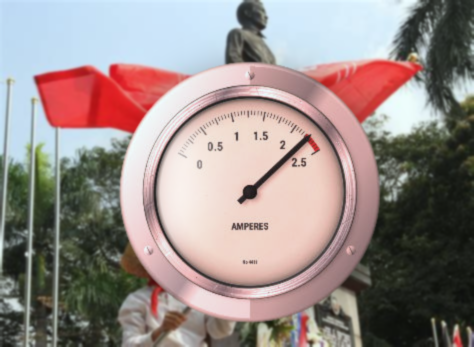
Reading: 2.25; A
